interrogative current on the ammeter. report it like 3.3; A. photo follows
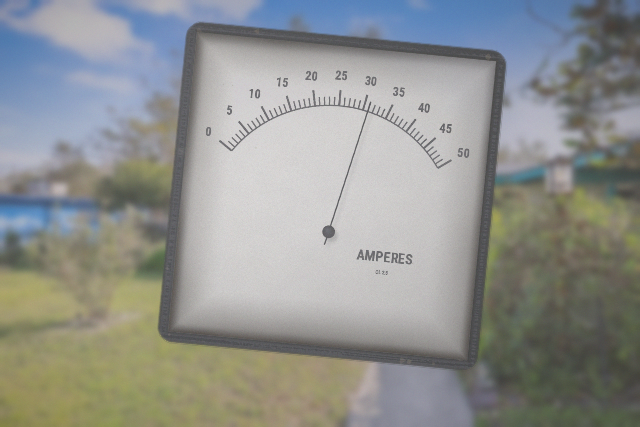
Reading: 31; A
